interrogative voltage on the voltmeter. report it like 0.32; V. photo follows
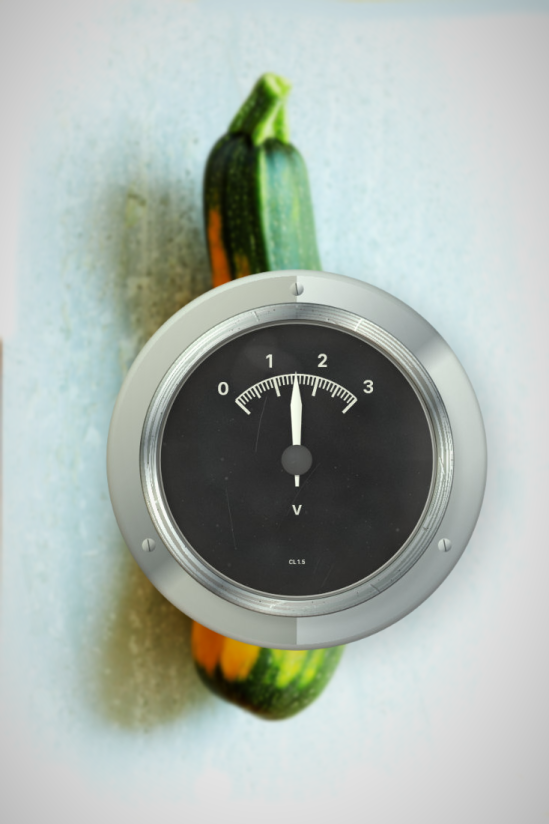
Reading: 1.5; V
